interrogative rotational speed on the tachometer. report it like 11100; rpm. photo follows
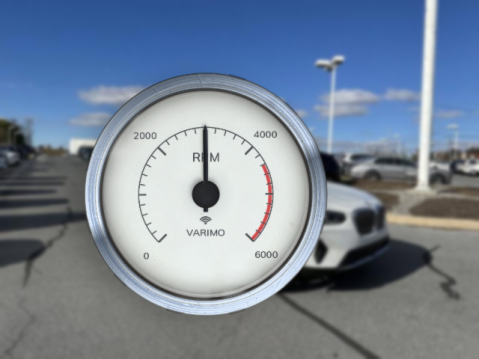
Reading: 3000; rpm
